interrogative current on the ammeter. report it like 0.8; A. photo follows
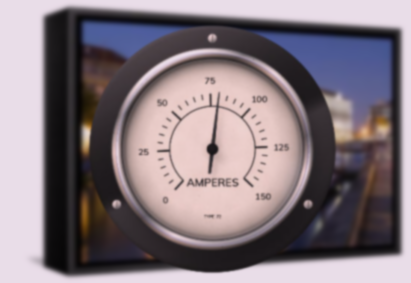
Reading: 80; A
